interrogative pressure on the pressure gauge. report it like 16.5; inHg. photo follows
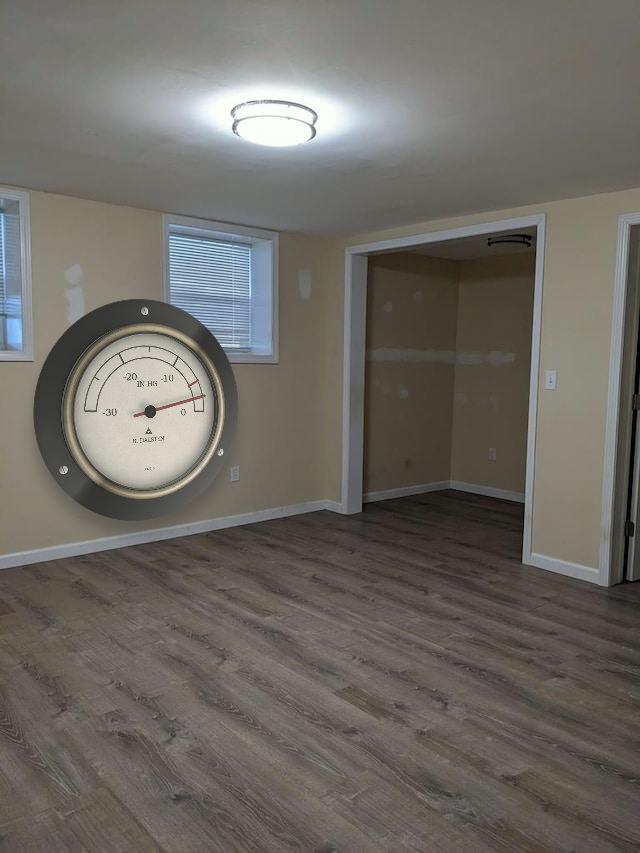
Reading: -2.5; inHg
